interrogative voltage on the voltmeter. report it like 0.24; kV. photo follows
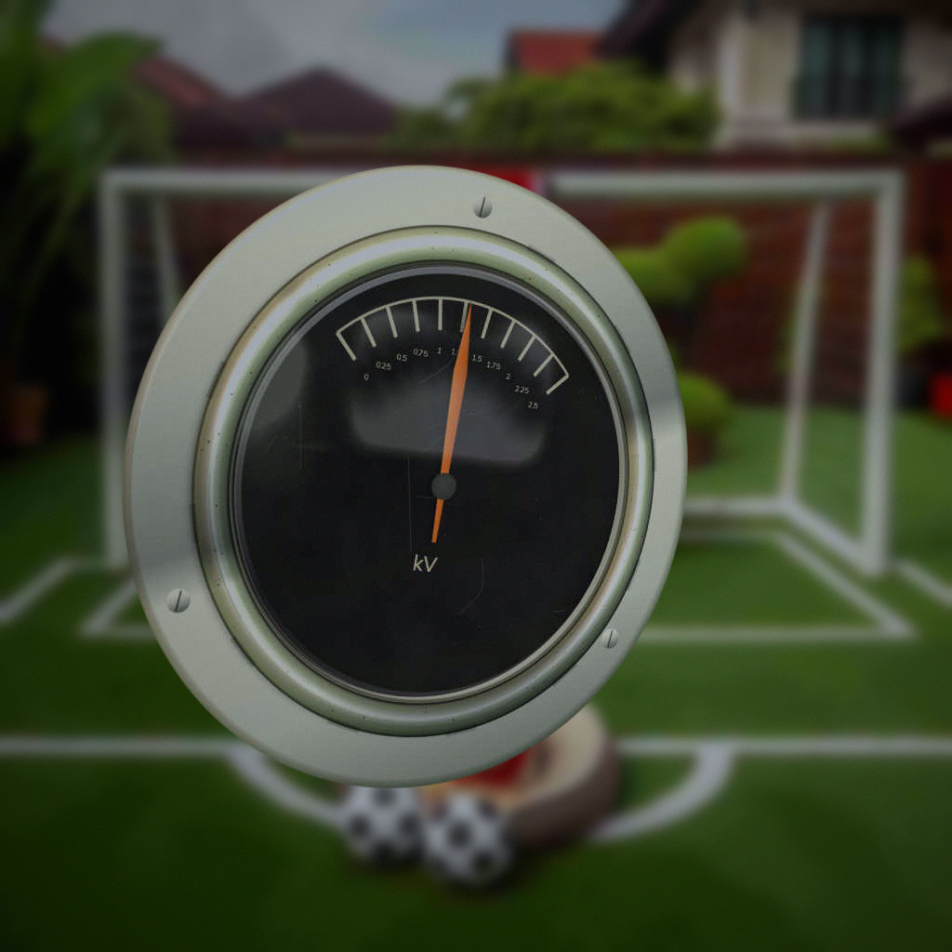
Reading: 1.25; kV
